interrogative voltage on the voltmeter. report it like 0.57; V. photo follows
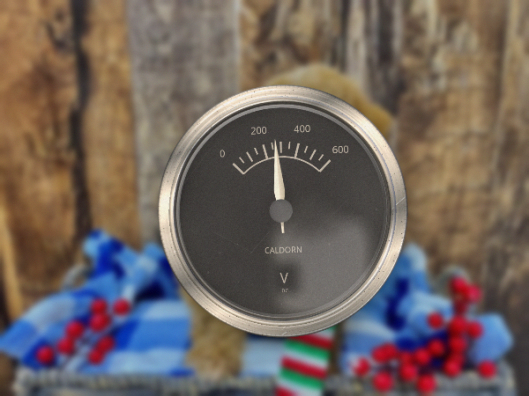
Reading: 275; V
